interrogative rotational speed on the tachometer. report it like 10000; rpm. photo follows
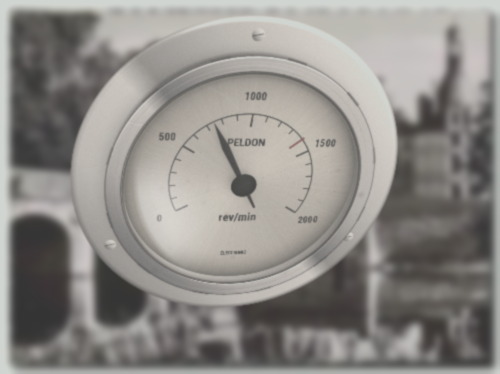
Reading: 750; rpm
